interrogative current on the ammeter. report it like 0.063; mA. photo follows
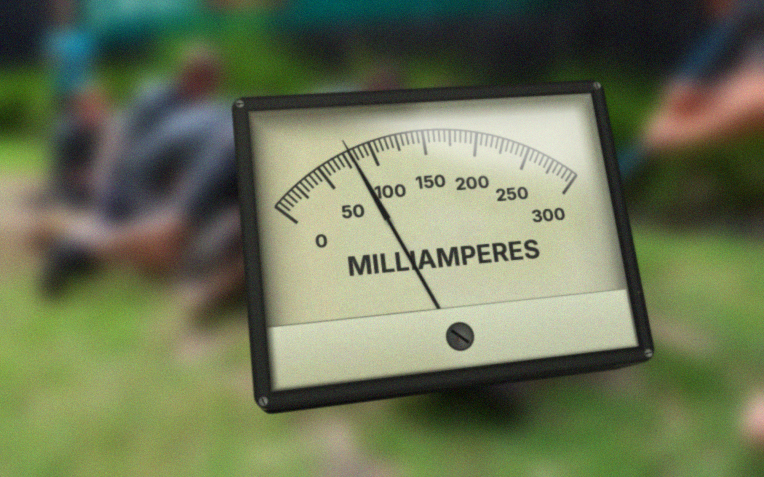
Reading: 80; mA
